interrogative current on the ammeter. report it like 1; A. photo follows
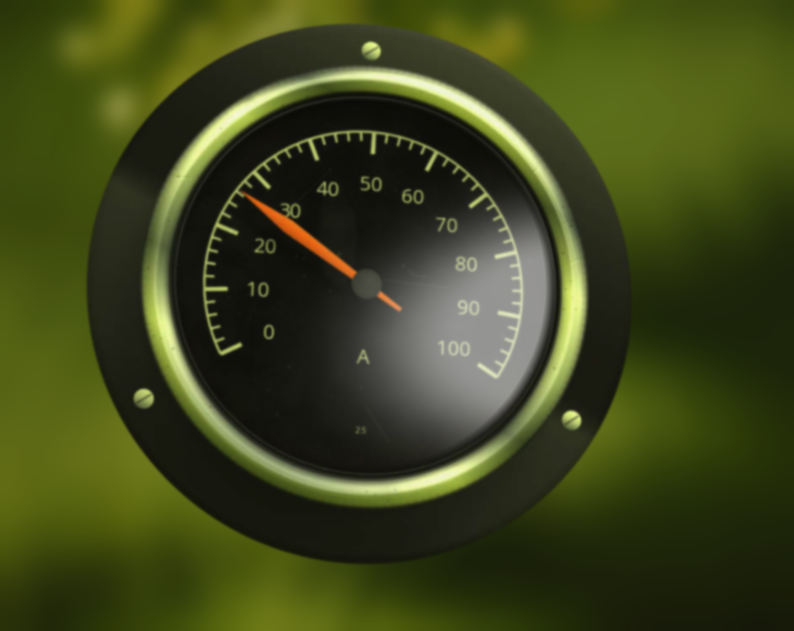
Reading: 26; A
